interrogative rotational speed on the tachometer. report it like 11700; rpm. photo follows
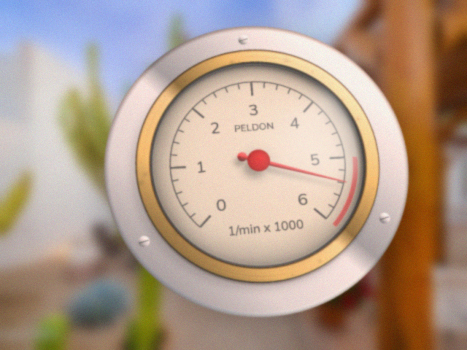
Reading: 5400; rpm
